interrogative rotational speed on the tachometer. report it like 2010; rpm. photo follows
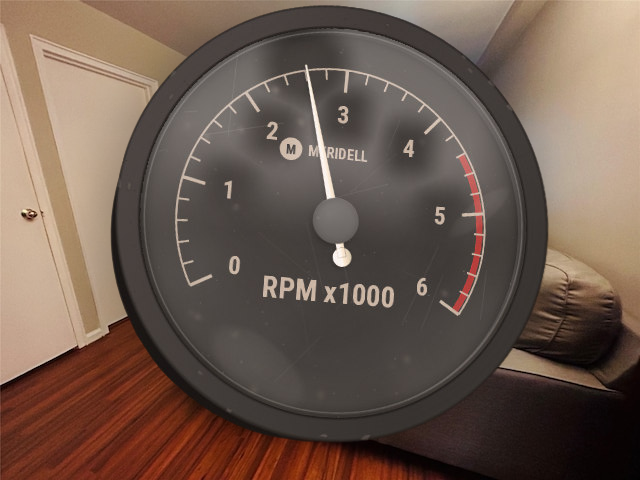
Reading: 2600; rpm
